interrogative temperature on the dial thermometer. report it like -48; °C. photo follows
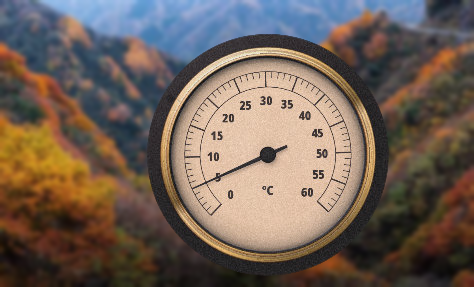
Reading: 5; °C
